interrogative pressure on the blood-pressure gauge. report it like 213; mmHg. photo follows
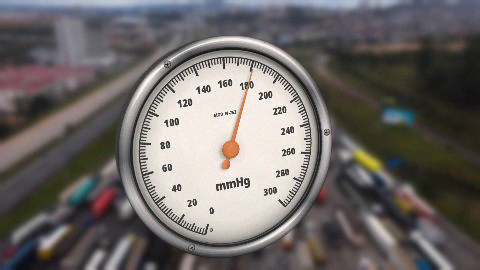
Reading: 180; mmHg
